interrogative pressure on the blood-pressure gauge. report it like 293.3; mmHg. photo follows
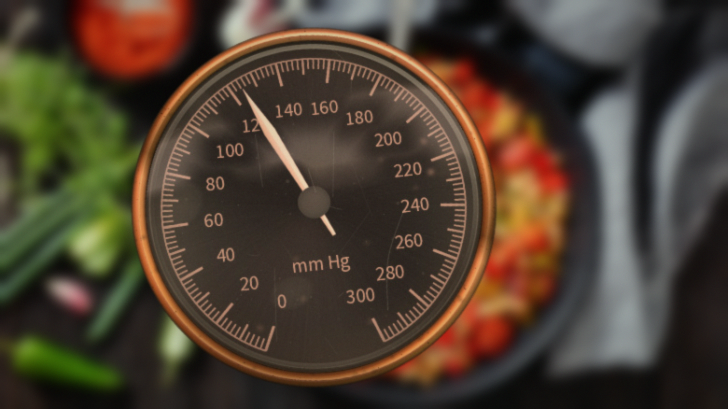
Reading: 124; mmHg
